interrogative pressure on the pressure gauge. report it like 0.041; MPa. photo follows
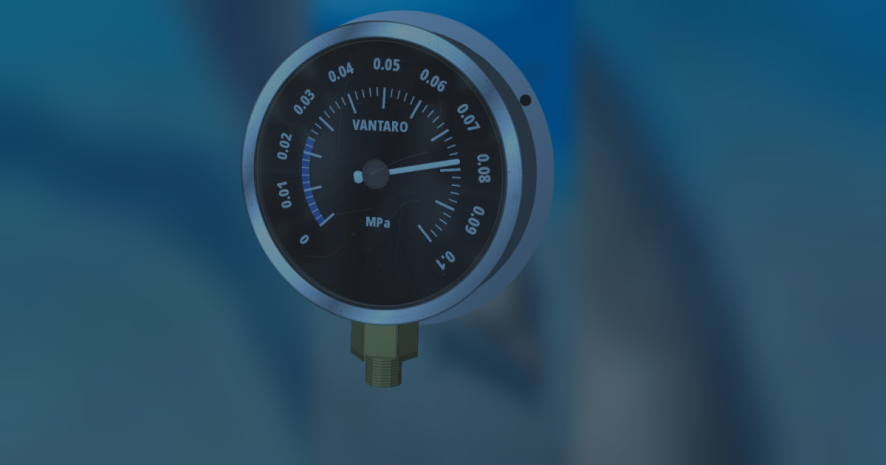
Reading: 0.078; MPa
